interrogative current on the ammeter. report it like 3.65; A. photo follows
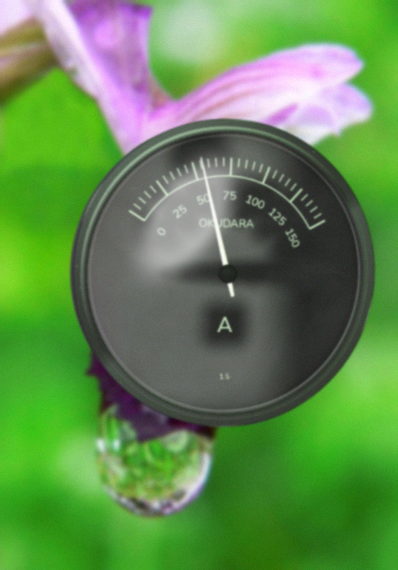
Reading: 55; A
